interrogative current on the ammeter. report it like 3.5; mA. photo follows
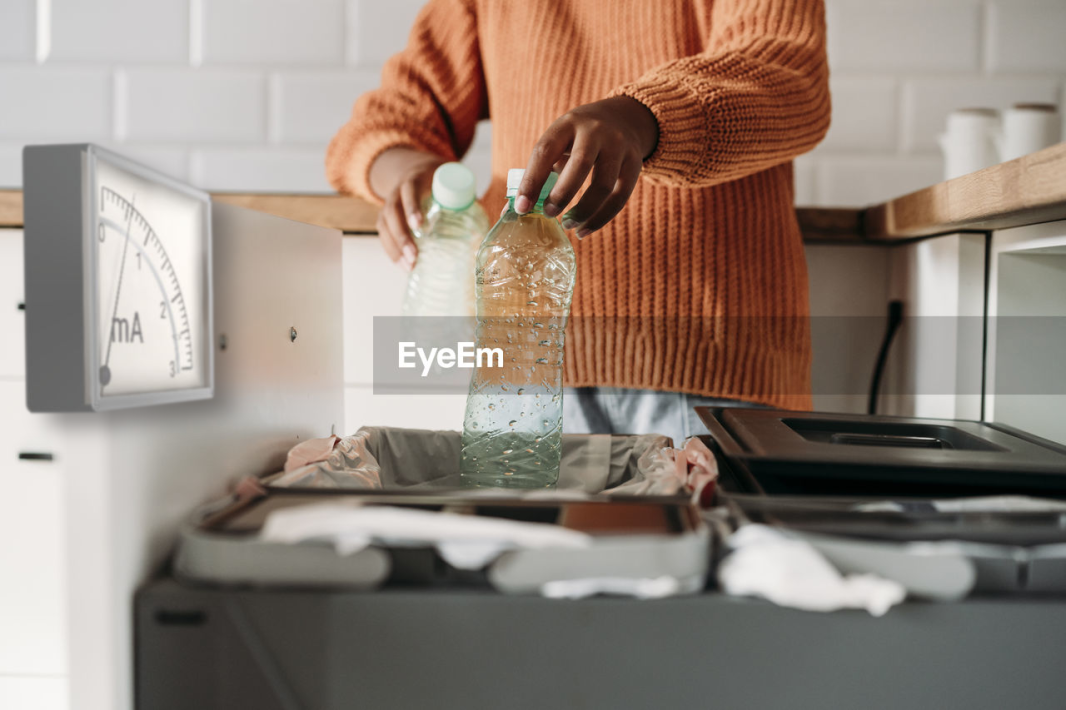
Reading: 0.5; mA
